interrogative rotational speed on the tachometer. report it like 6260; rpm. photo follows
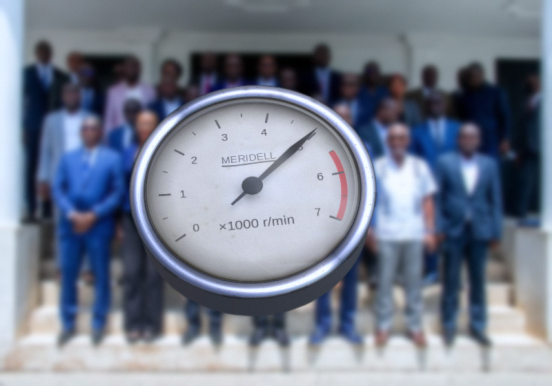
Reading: 5000; rpm
